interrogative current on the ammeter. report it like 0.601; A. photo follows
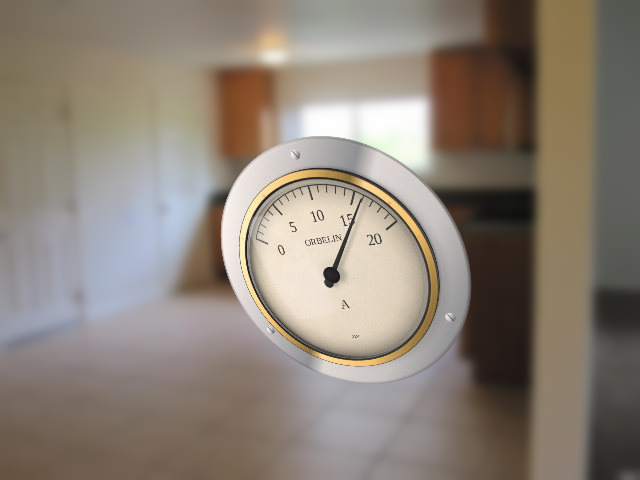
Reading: 16; A
